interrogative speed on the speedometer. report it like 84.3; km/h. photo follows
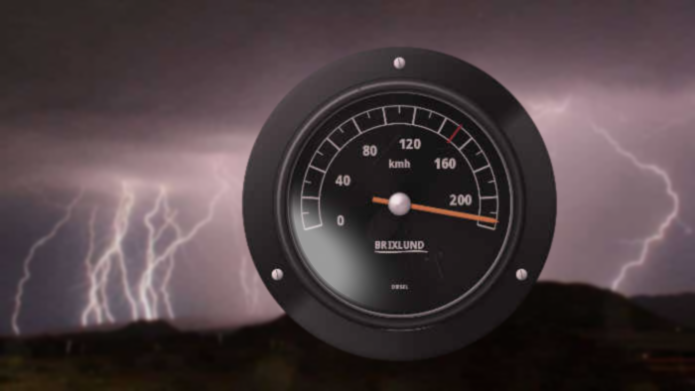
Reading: 215; km/h
